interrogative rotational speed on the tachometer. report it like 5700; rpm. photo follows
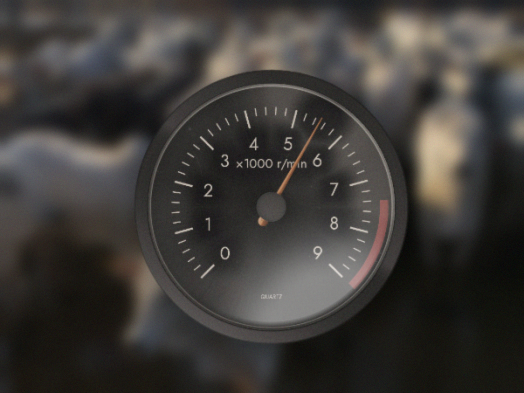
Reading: 5500; rpm
